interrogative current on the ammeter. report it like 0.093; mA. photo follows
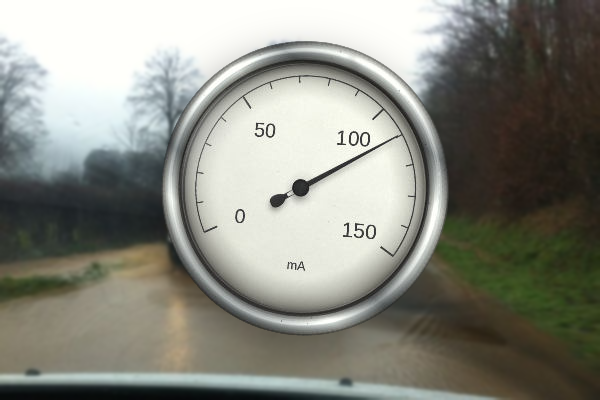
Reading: 110; mA
